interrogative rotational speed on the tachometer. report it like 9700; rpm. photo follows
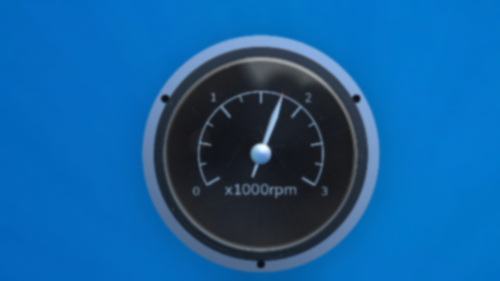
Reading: 1750; rpm
